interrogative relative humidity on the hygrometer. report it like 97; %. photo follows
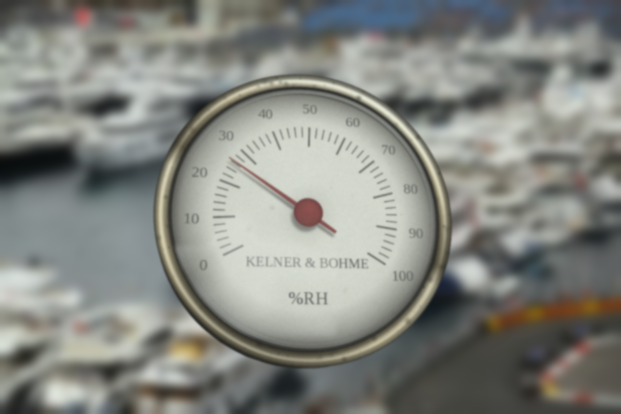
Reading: 26; %
